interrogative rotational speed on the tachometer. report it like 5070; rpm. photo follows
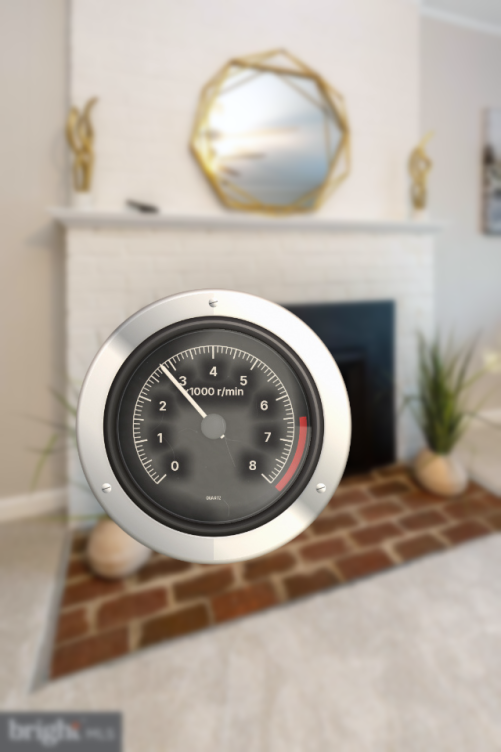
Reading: 2800; rpm
